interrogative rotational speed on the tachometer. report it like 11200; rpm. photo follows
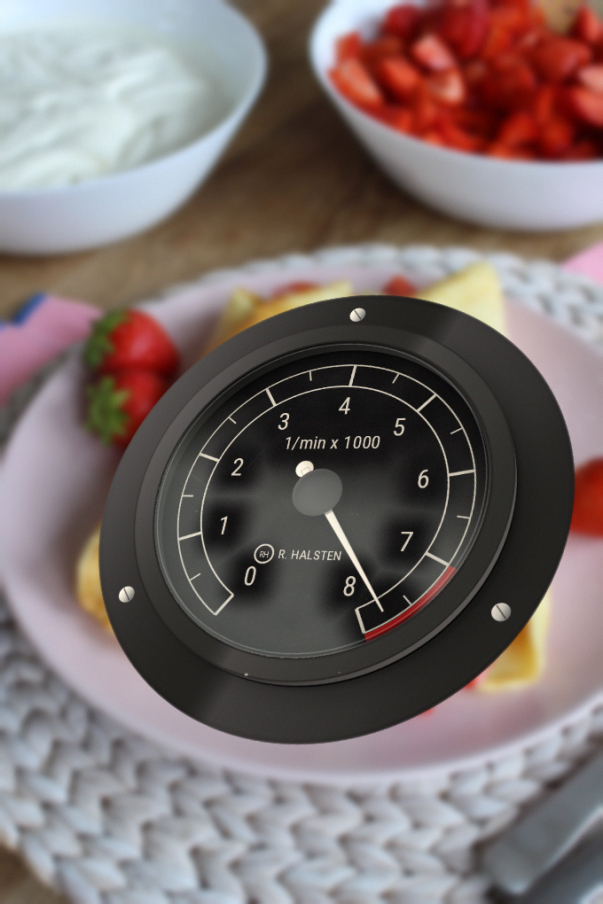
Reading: 7750; rpm
